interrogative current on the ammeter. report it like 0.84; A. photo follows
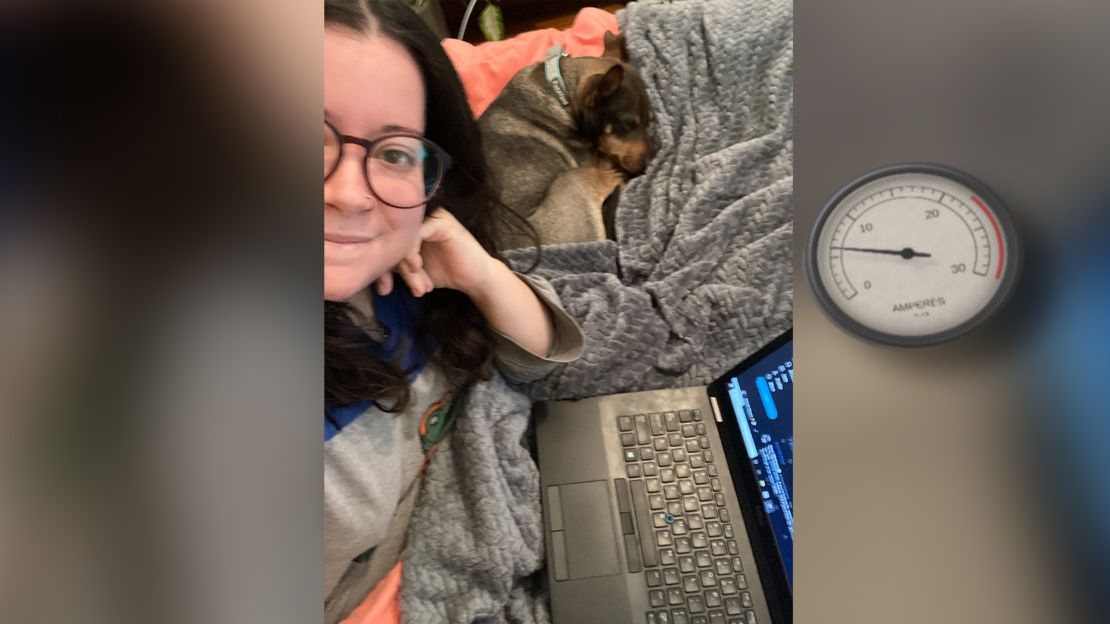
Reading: 6; A
